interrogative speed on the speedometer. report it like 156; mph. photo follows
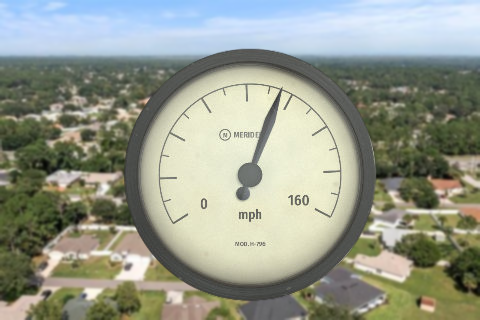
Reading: 95; mph
